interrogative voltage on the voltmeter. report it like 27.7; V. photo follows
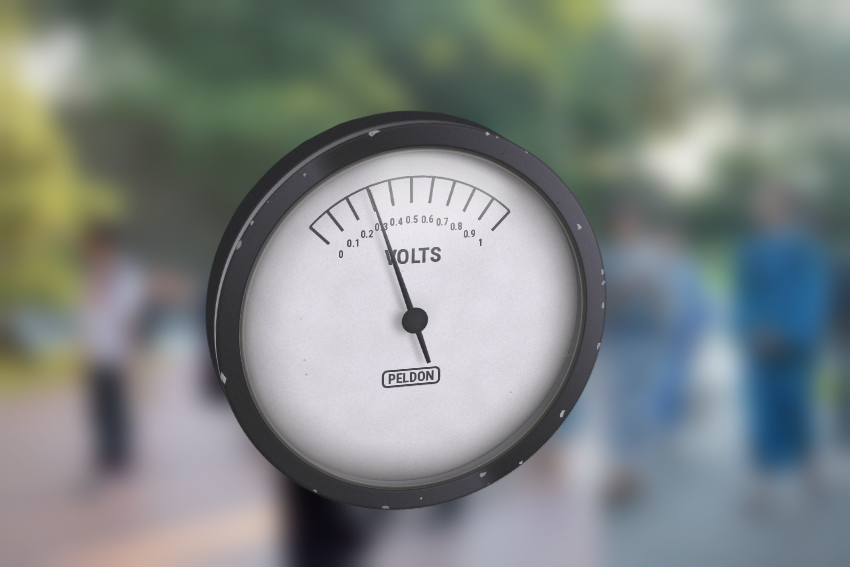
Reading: 0.3; V
